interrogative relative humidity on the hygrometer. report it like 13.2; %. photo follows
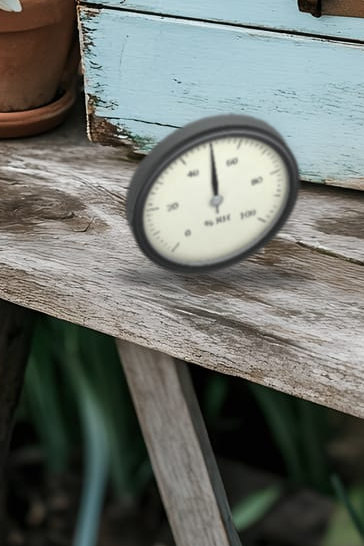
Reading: 50; %
